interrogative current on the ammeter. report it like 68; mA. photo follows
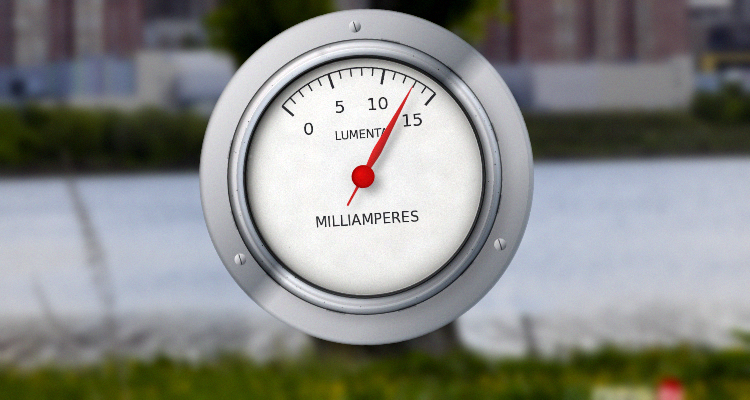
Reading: 13; mA
